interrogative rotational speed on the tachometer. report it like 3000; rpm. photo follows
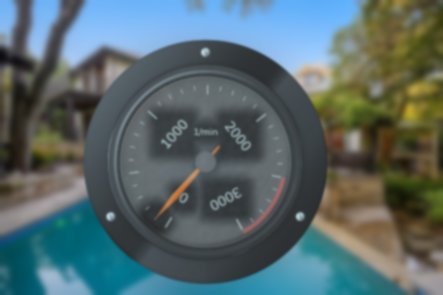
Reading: 100; rpm
